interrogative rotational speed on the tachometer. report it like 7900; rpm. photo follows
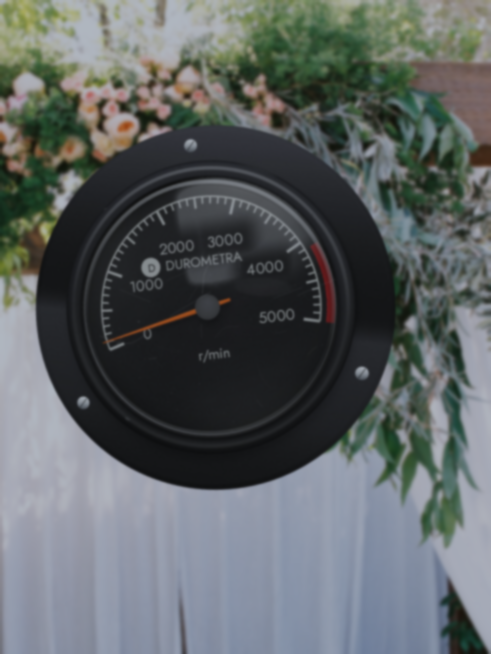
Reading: 100; rpm
